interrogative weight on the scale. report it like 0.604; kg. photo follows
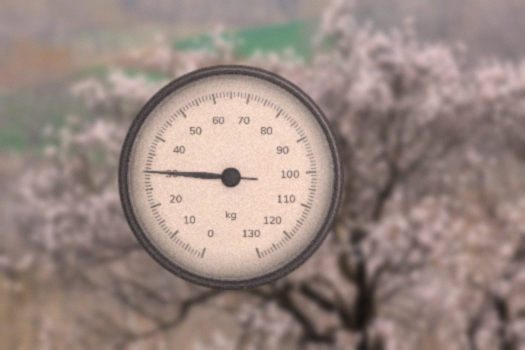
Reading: 30; kg
